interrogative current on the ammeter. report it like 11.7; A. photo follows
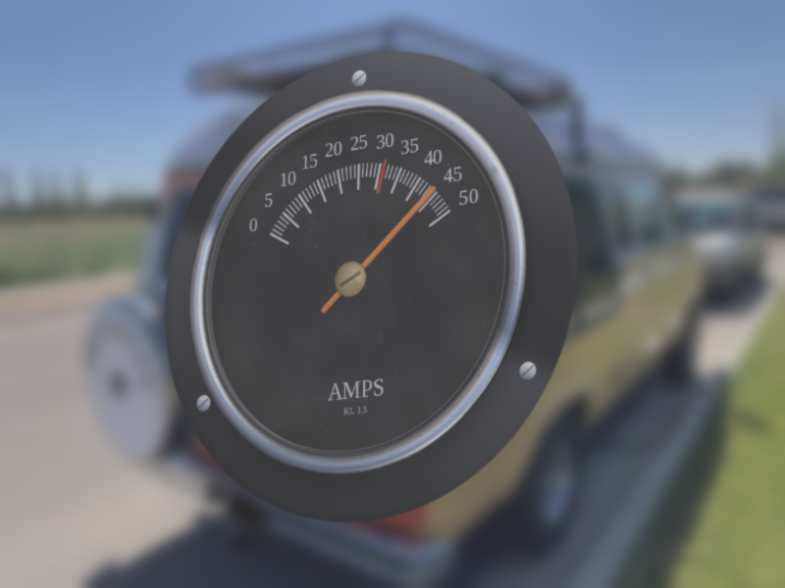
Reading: 45; A
